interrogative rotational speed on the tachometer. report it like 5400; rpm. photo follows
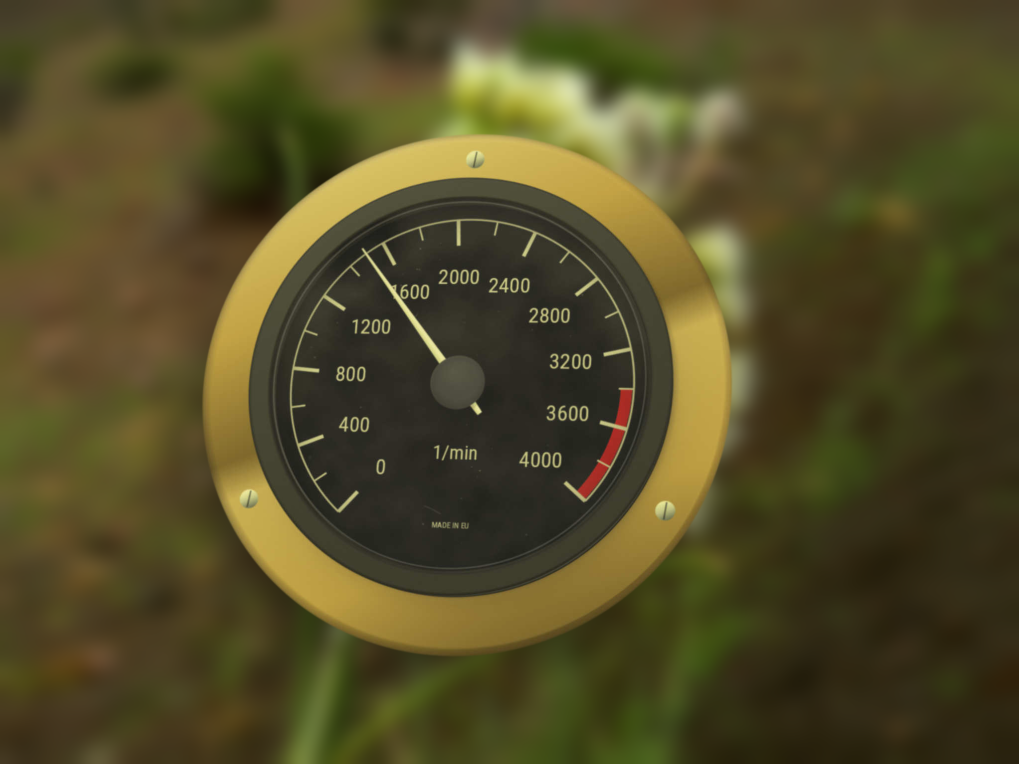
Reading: 1500; rpm
